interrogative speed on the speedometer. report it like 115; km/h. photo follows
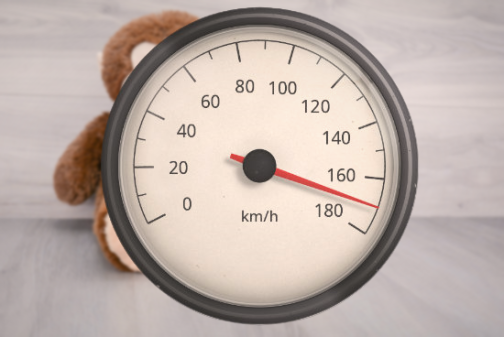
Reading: 170; km/h
